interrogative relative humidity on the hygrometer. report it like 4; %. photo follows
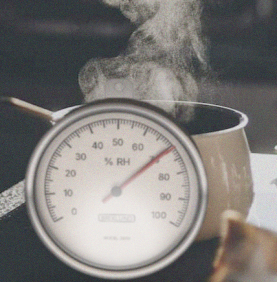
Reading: 70; %
